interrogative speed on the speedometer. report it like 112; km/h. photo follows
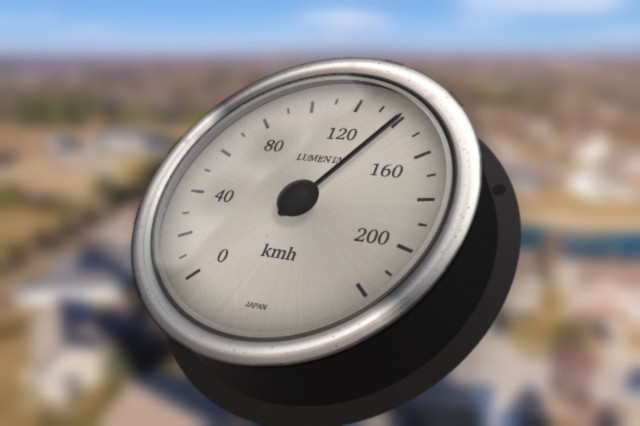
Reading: 140; km/h
